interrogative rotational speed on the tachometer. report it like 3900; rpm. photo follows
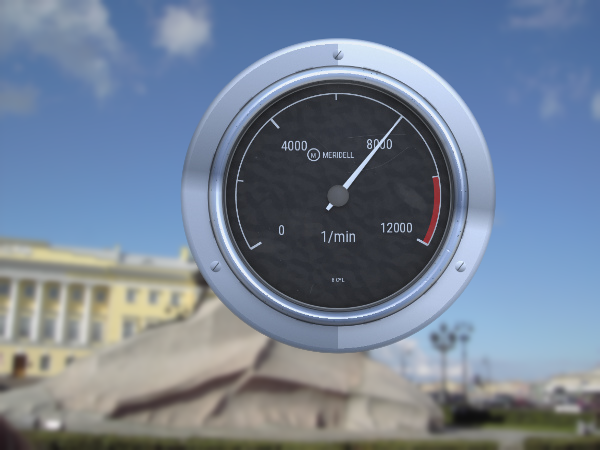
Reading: 8000; rpm
